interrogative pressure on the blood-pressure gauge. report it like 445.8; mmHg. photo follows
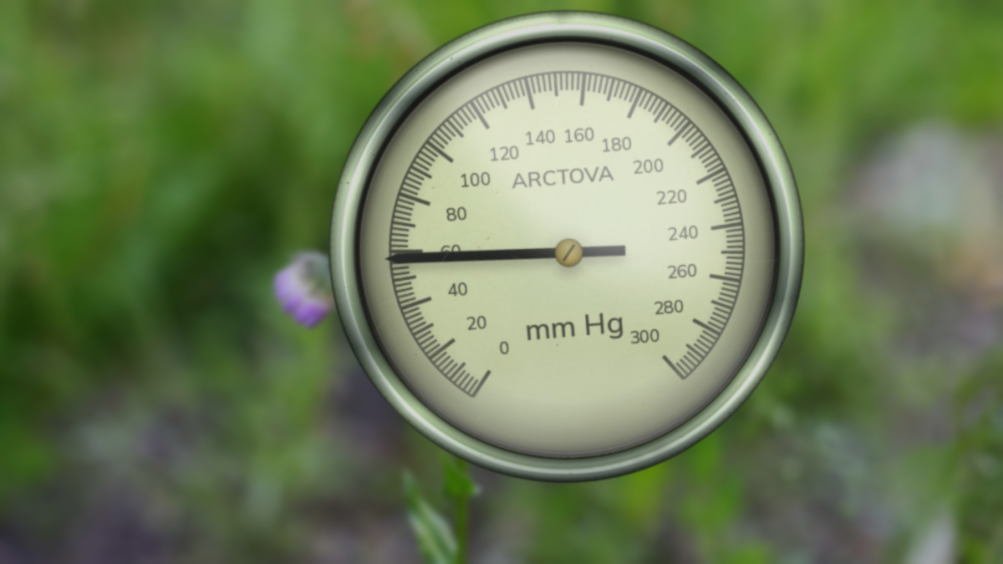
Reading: 58; mmHg
